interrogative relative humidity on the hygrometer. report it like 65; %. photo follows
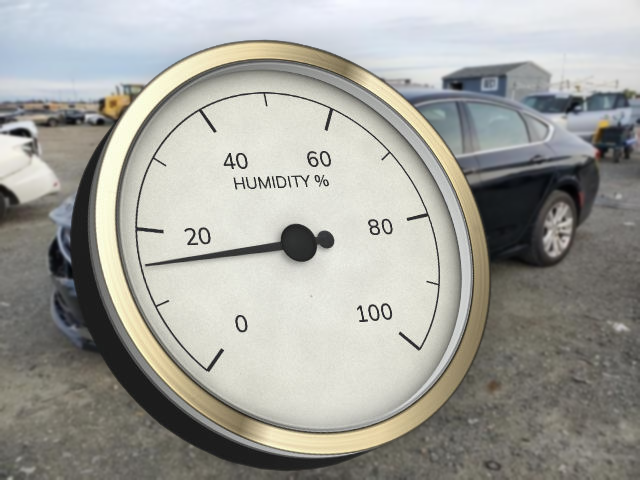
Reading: 15; %
